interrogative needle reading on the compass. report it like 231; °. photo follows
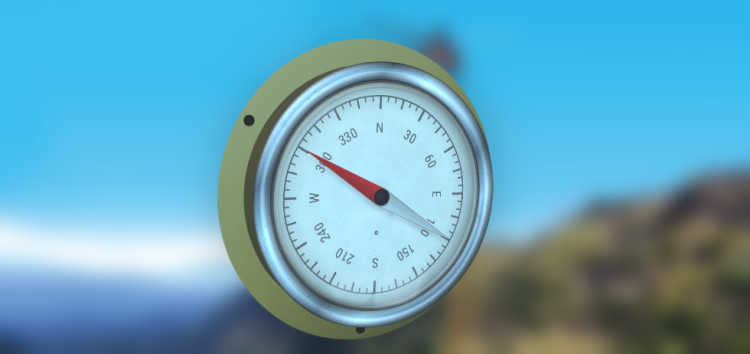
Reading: 300; °
